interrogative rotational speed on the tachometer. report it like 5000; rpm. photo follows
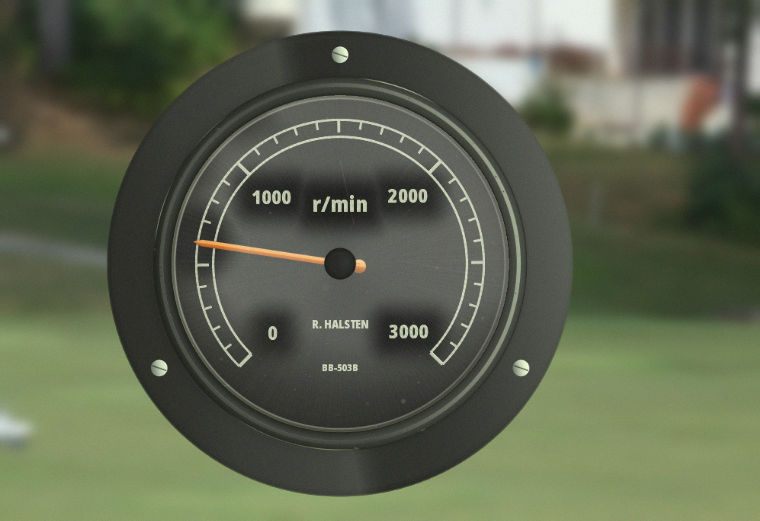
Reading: 600; rpm
